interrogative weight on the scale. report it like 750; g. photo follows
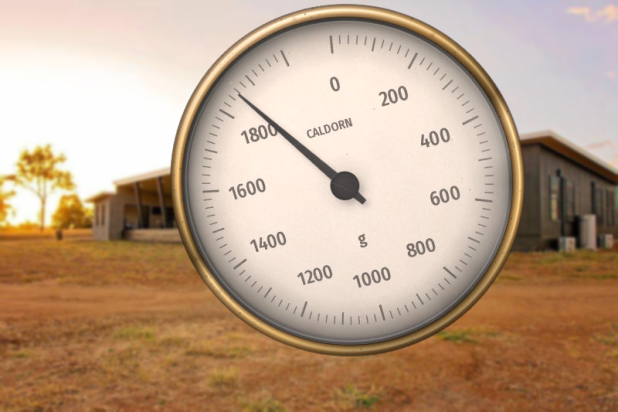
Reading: 1860; g
